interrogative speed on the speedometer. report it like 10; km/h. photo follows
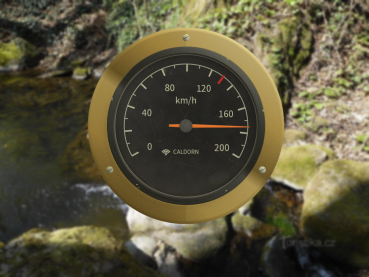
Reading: 175; km/h
